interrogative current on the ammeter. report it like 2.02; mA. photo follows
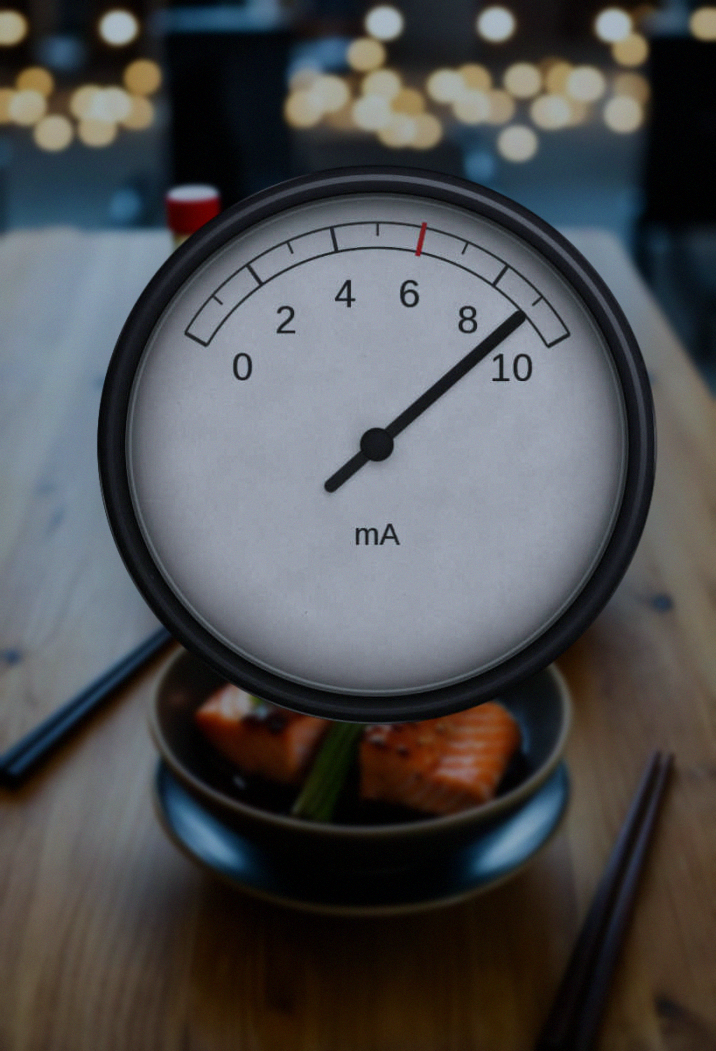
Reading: 9; mA
